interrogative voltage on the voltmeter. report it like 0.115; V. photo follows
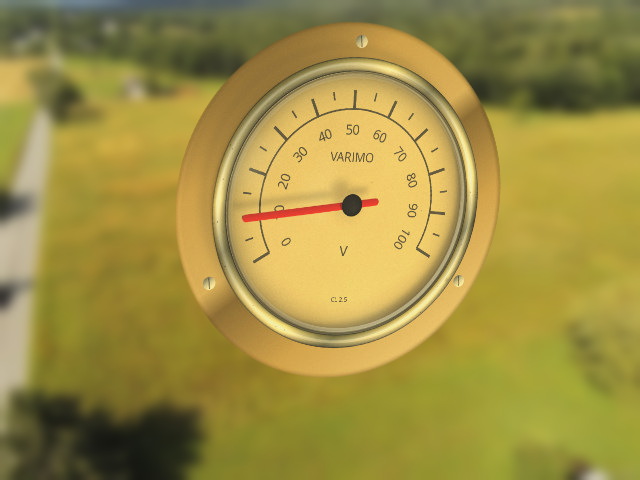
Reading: 10; V
